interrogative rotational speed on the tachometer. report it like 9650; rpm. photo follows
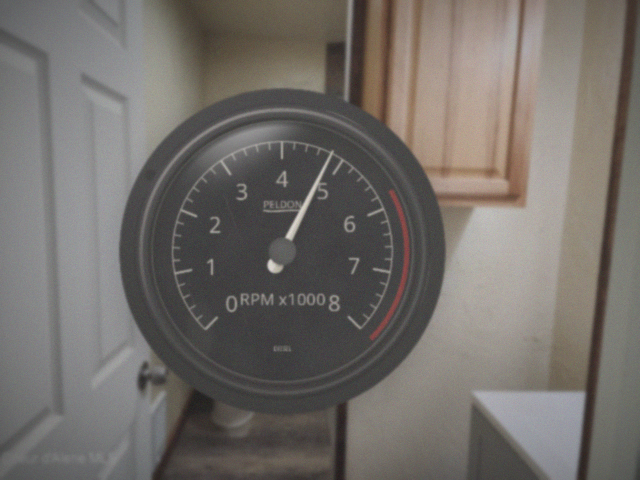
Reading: 4800; rpm
